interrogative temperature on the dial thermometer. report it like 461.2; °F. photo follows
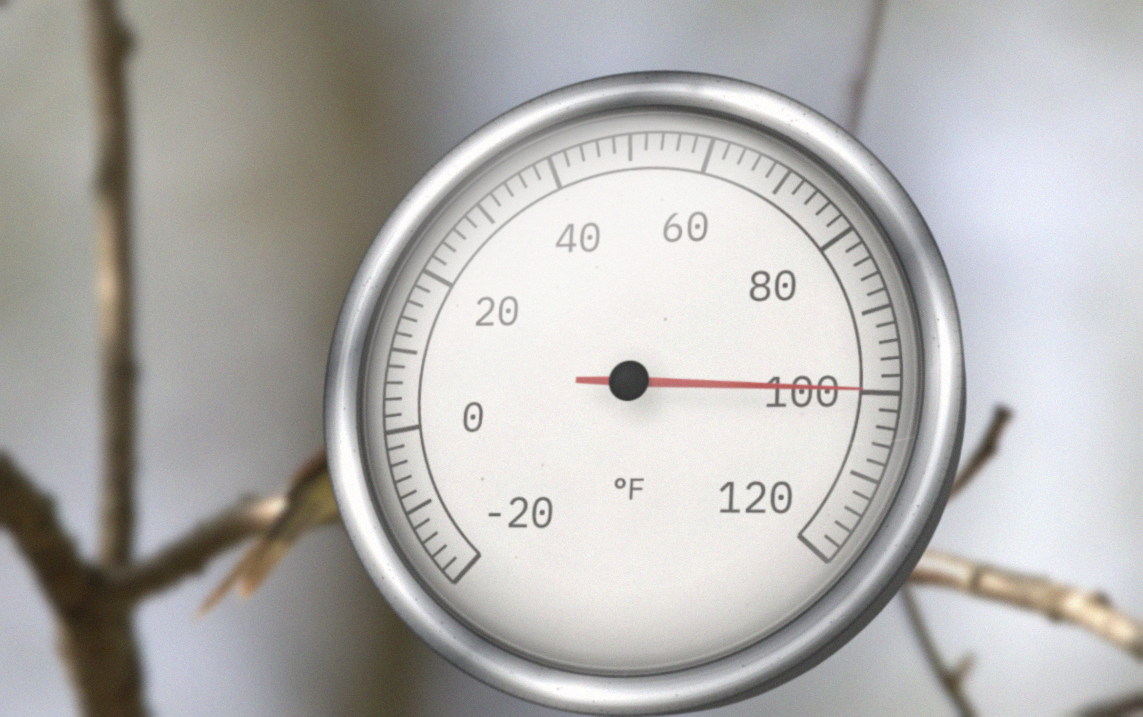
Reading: 100; °F
